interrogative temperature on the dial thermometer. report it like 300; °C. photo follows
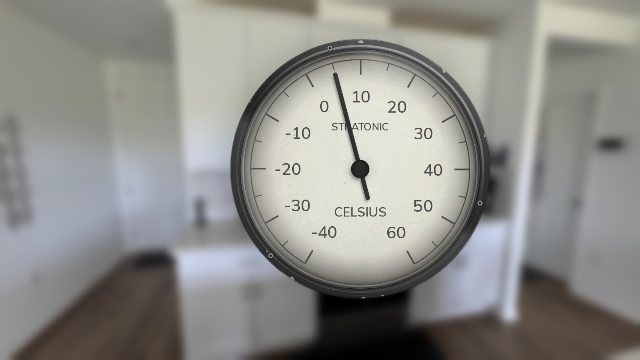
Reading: 5; °C
